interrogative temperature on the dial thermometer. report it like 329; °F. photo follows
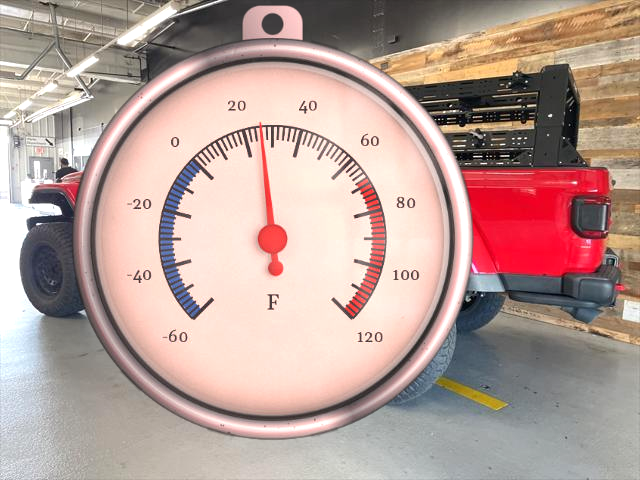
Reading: 26; °F
